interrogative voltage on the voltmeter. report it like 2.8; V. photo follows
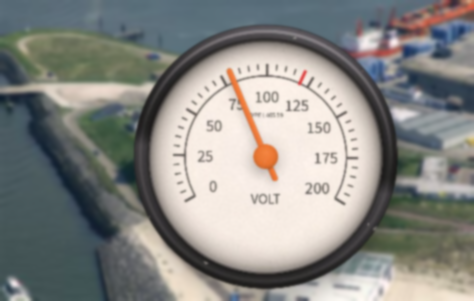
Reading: 80; V
